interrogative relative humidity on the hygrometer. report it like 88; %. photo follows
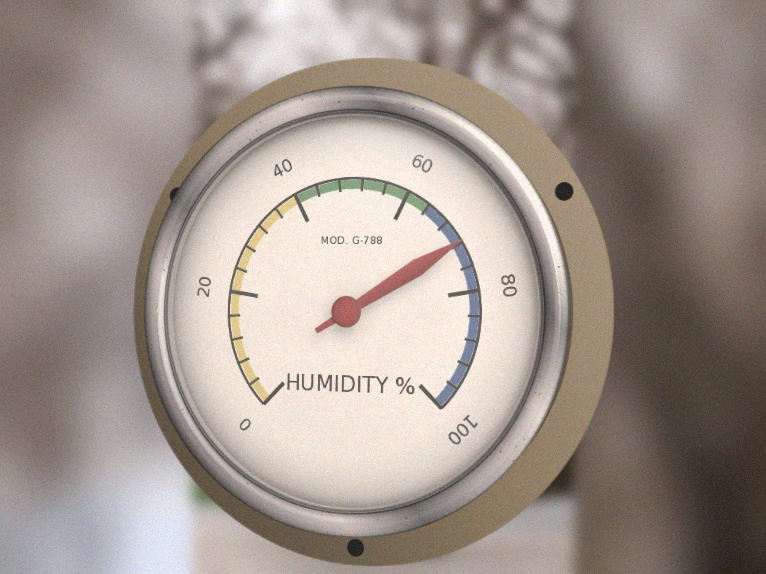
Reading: 72; %
